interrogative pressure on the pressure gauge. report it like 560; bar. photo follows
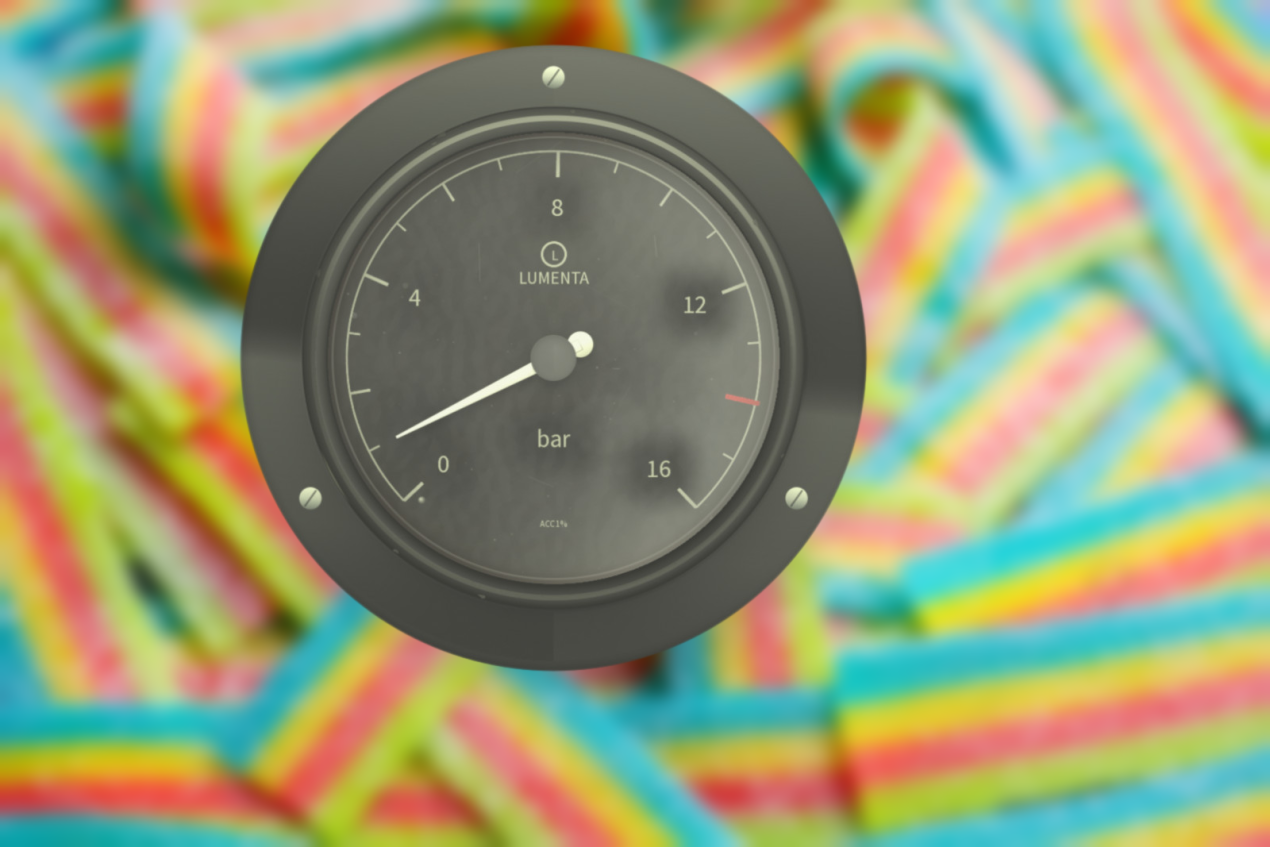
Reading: 1; bar
